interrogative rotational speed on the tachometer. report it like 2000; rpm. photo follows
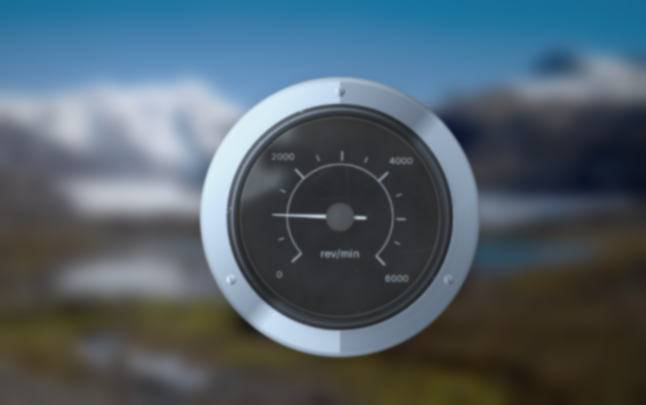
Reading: 1000; rpm
